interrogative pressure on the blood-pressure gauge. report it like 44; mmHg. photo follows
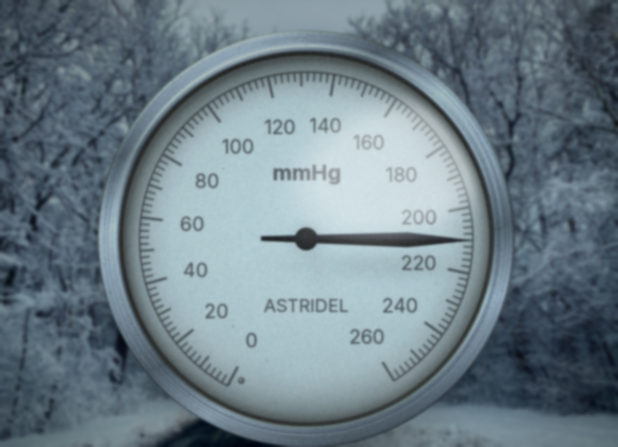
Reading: 210; mmHg
